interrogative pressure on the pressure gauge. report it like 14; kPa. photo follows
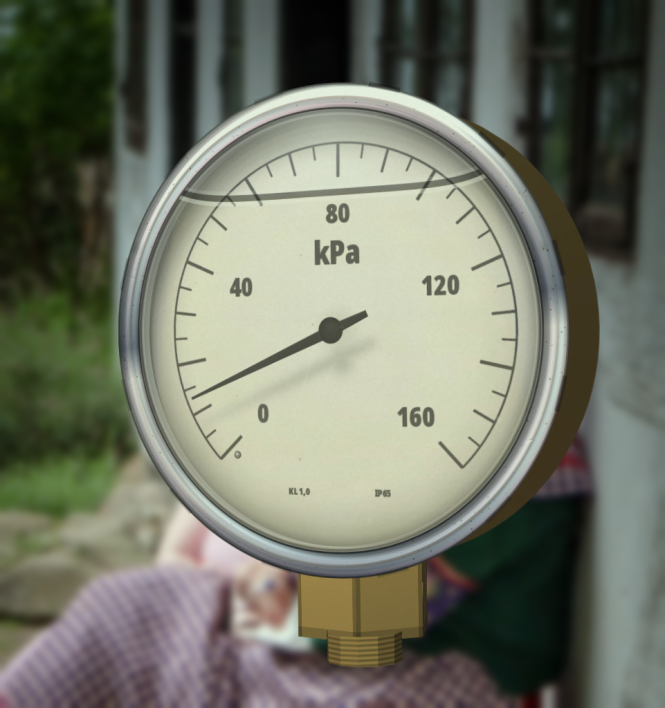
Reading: 12.5; kPa
